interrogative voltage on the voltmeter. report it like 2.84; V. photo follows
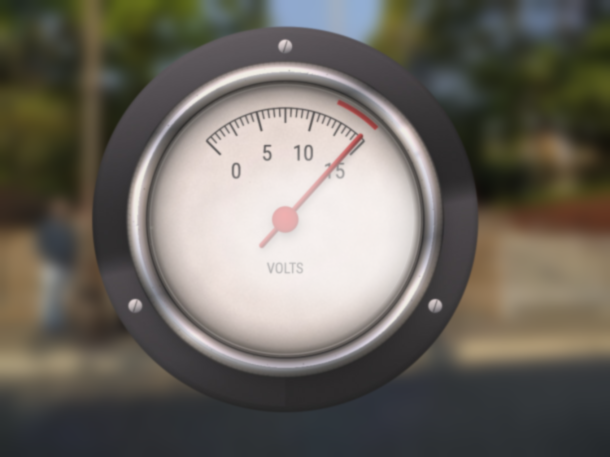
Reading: 14.5; V
